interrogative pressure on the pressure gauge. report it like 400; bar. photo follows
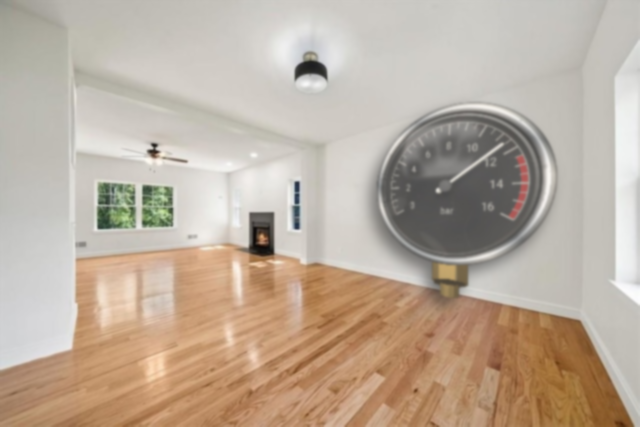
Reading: 11.5; bar
